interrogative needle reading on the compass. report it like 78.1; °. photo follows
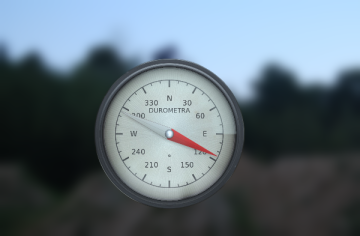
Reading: 115; °
